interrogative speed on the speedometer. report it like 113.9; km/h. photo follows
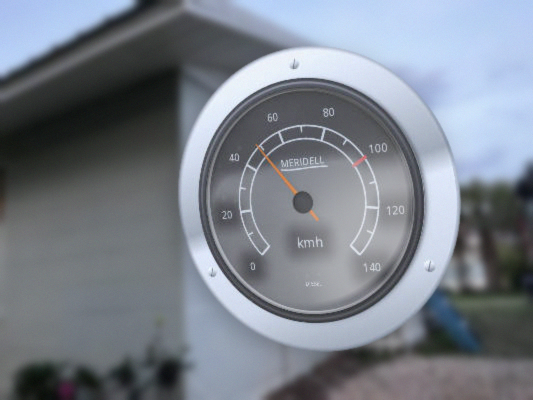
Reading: 50; km/h
